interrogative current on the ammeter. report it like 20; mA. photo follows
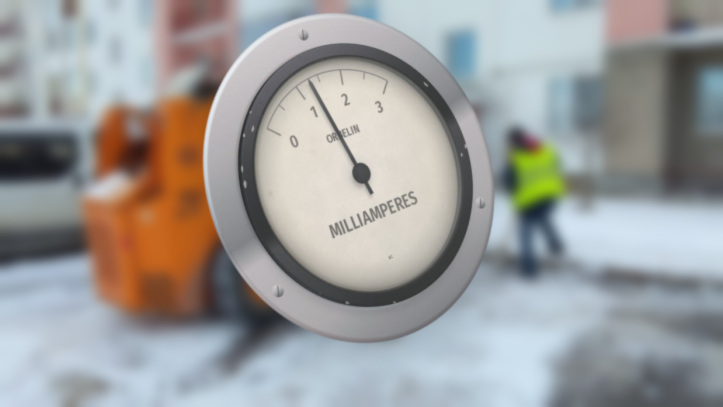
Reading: 1.25; mA
